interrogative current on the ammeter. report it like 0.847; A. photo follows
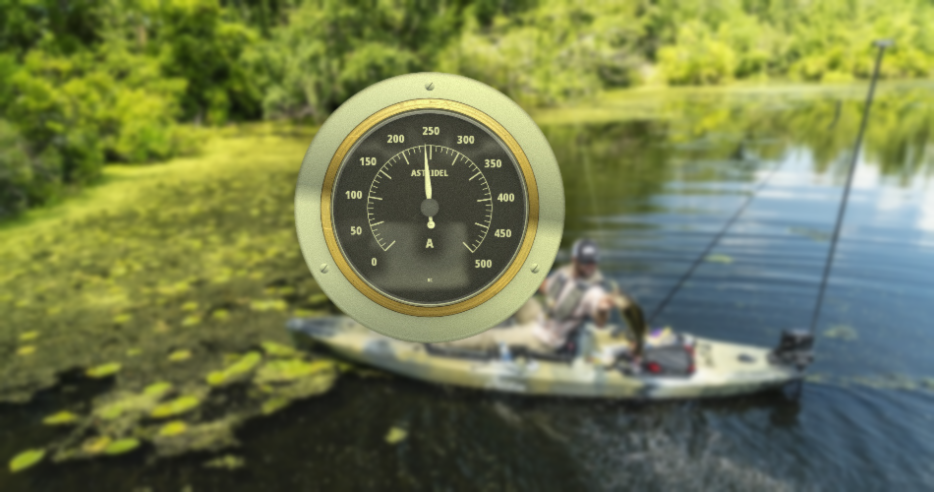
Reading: 240; A
